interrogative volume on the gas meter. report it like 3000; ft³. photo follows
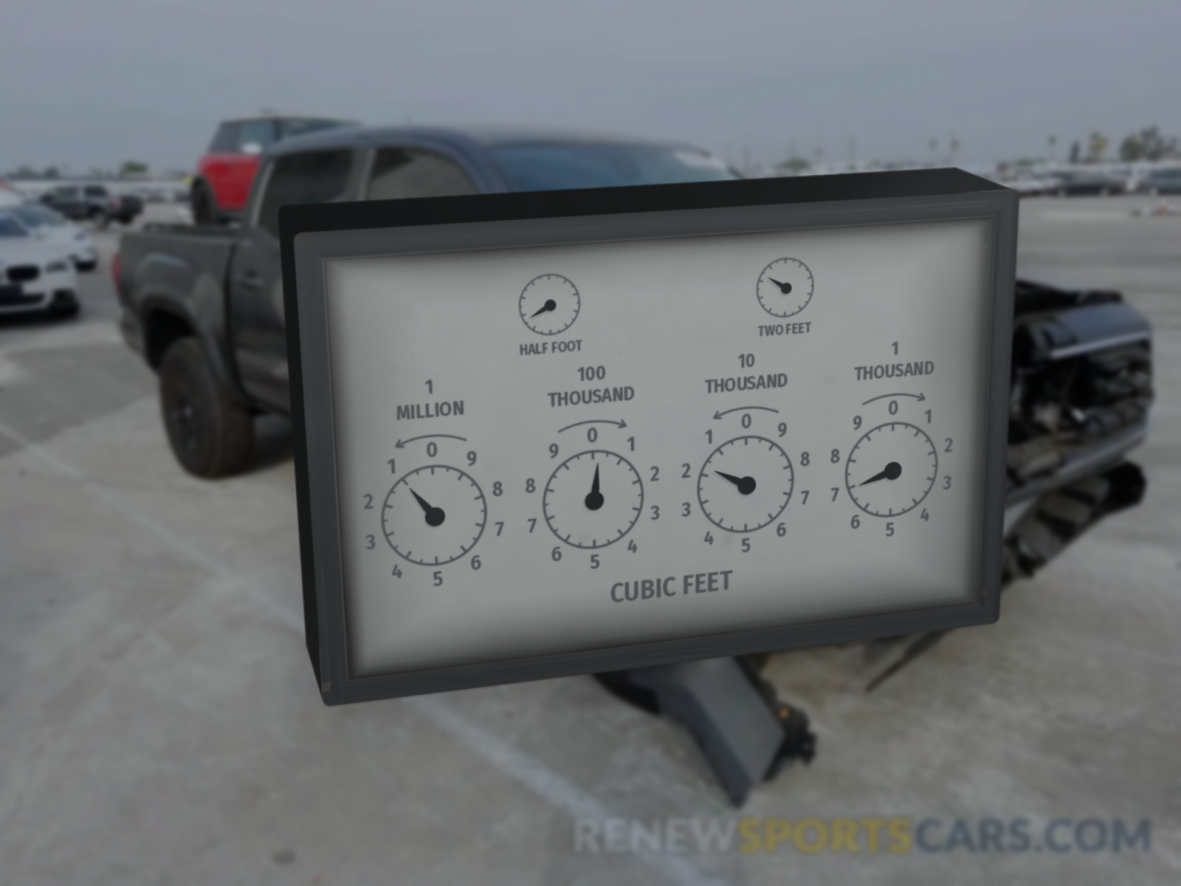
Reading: 101700; ft³
